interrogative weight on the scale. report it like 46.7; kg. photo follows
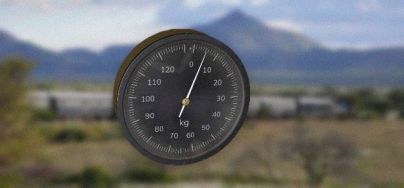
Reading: 5; kg
